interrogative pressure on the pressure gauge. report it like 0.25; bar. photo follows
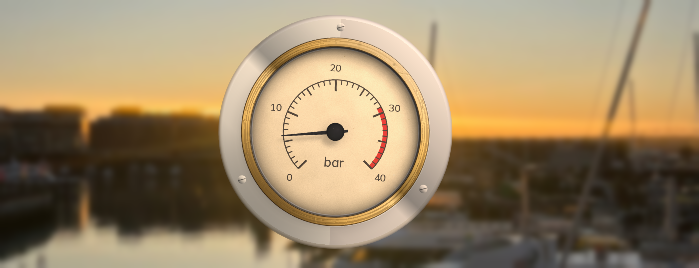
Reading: 6; bar
